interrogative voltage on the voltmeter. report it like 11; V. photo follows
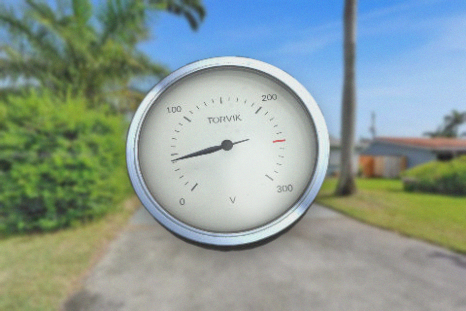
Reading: 40; V
